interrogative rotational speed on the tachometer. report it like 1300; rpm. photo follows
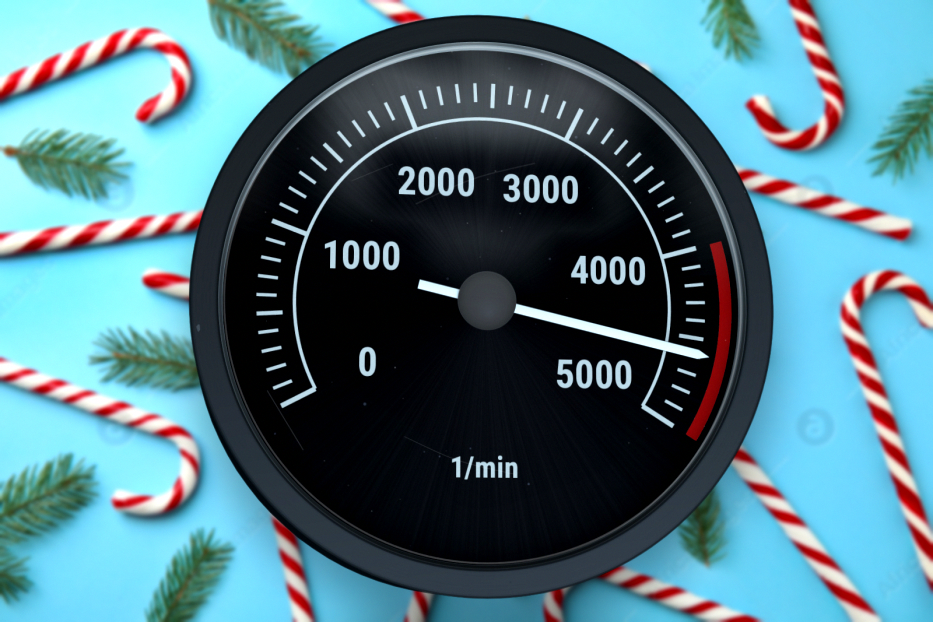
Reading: 4600; rpm
